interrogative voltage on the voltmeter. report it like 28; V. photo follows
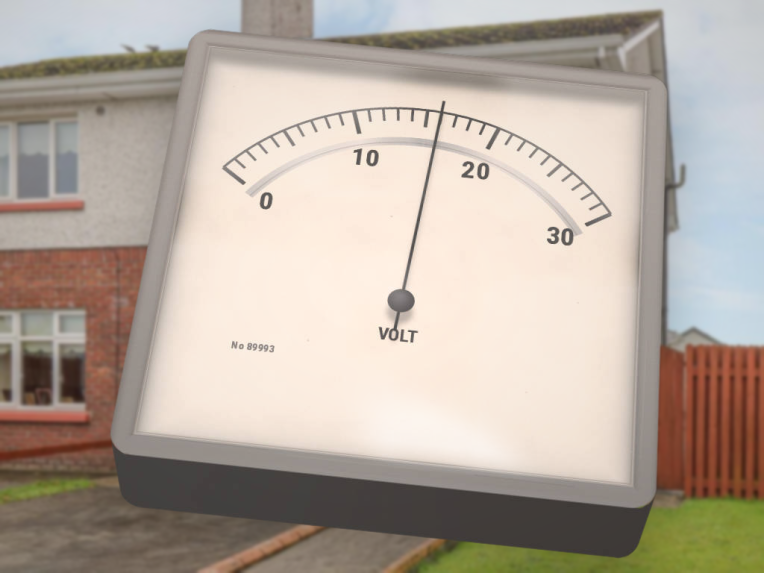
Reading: 16; V
